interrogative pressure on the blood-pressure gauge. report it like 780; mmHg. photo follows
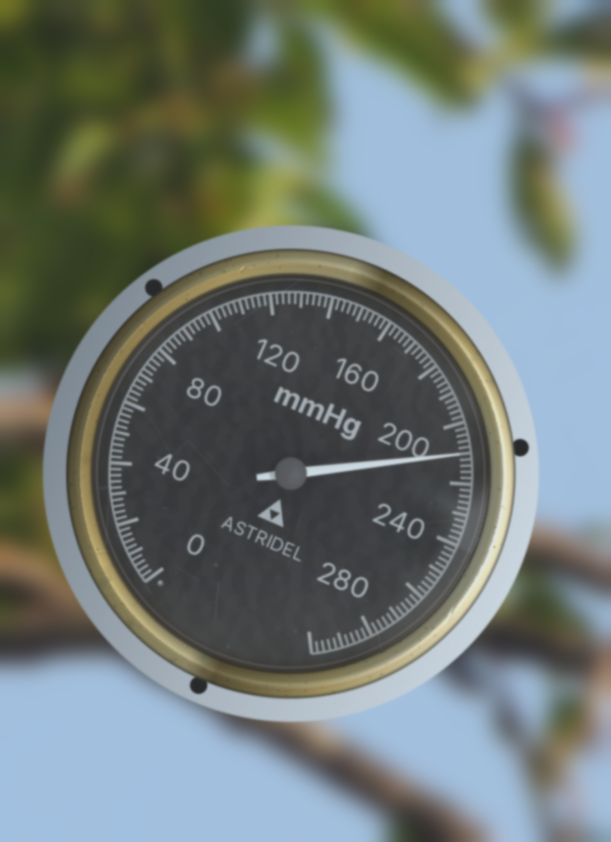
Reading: 210; mmHg
